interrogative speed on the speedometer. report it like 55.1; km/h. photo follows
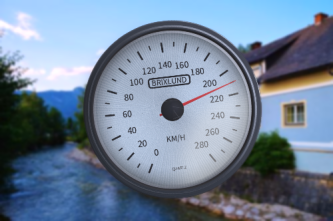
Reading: 210; km/h
